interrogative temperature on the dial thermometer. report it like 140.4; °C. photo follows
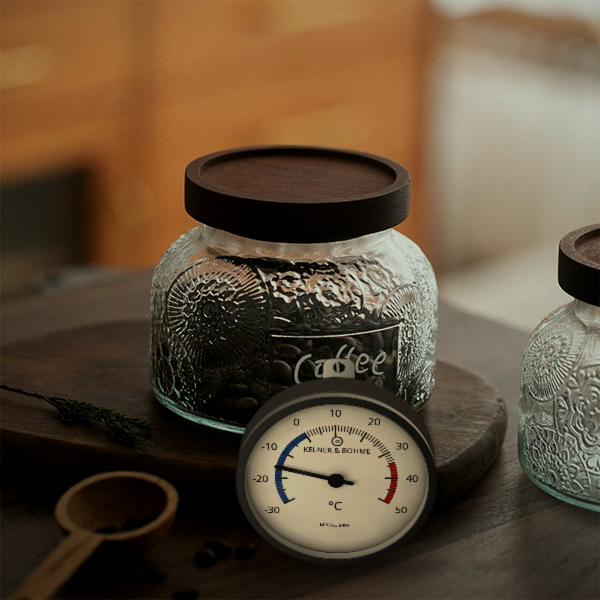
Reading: -15; °C
